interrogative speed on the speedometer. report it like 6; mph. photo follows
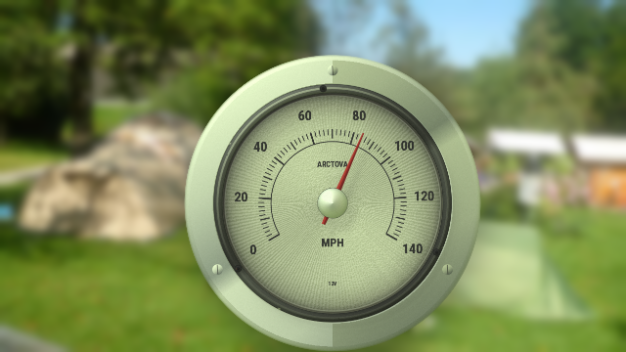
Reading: 84; mph
